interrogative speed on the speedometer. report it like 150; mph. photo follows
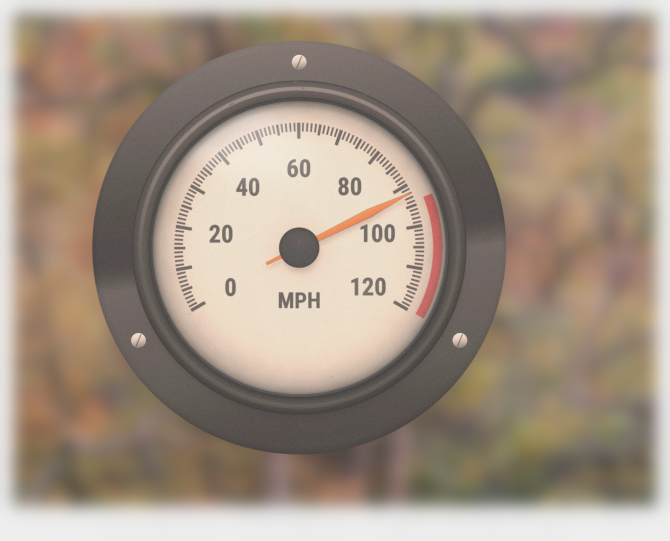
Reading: 92; mph
